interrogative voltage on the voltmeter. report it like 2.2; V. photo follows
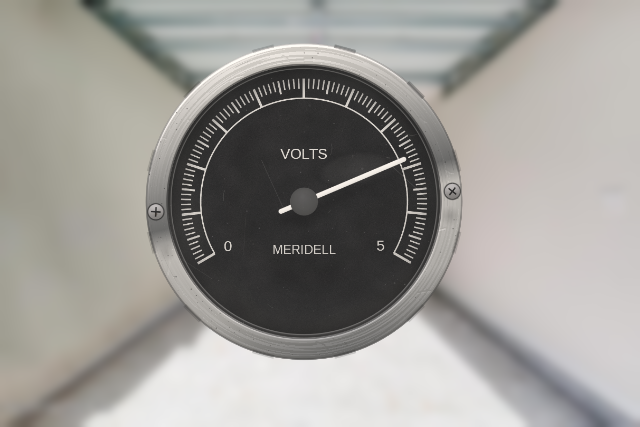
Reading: 3.9; V
